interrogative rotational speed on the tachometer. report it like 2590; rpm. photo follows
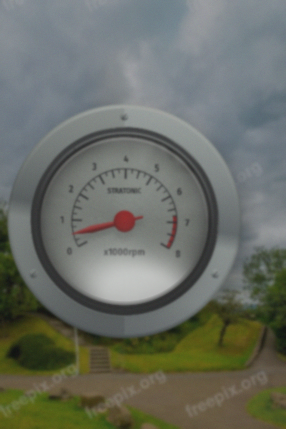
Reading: 500; rpm
